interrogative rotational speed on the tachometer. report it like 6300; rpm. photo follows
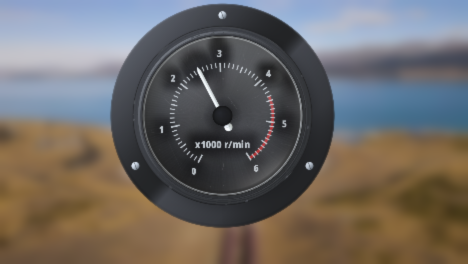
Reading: 2500; rpm
